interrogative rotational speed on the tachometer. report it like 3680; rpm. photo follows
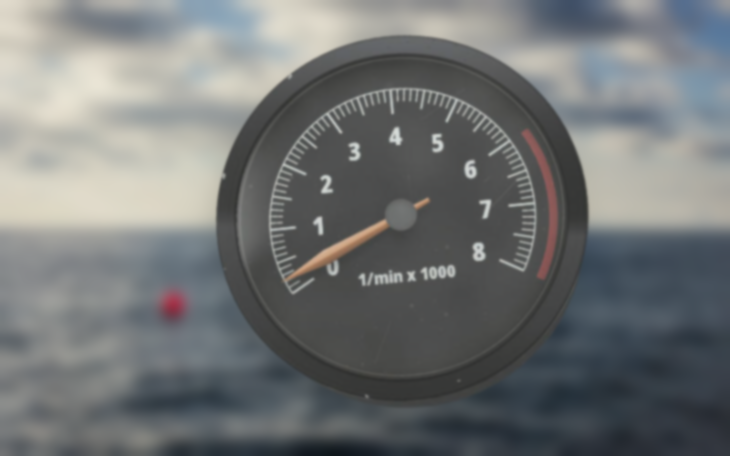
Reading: 200; rpm
